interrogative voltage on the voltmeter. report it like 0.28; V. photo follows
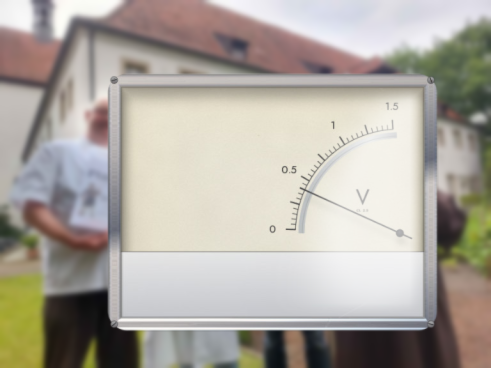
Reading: 0.4; V
